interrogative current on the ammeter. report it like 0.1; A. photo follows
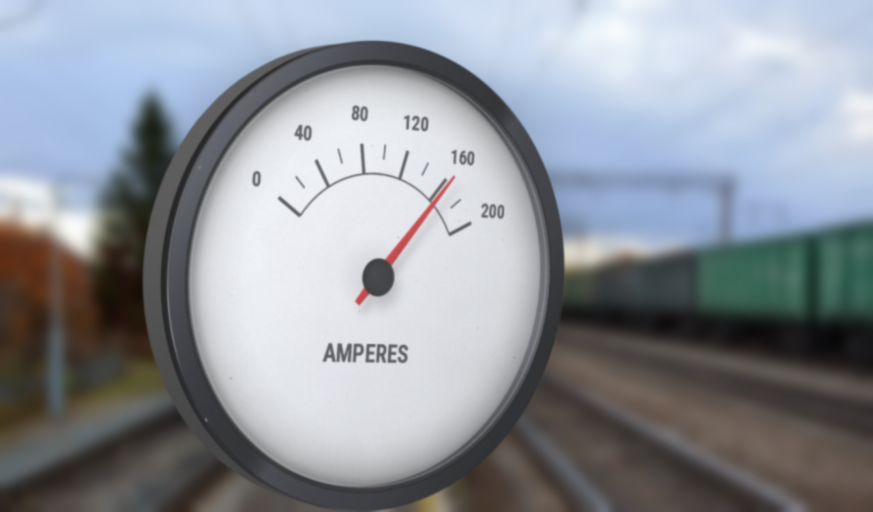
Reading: 160; A
